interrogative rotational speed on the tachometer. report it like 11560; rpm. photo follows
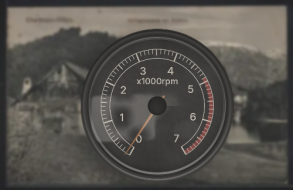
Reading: 100; rpm
